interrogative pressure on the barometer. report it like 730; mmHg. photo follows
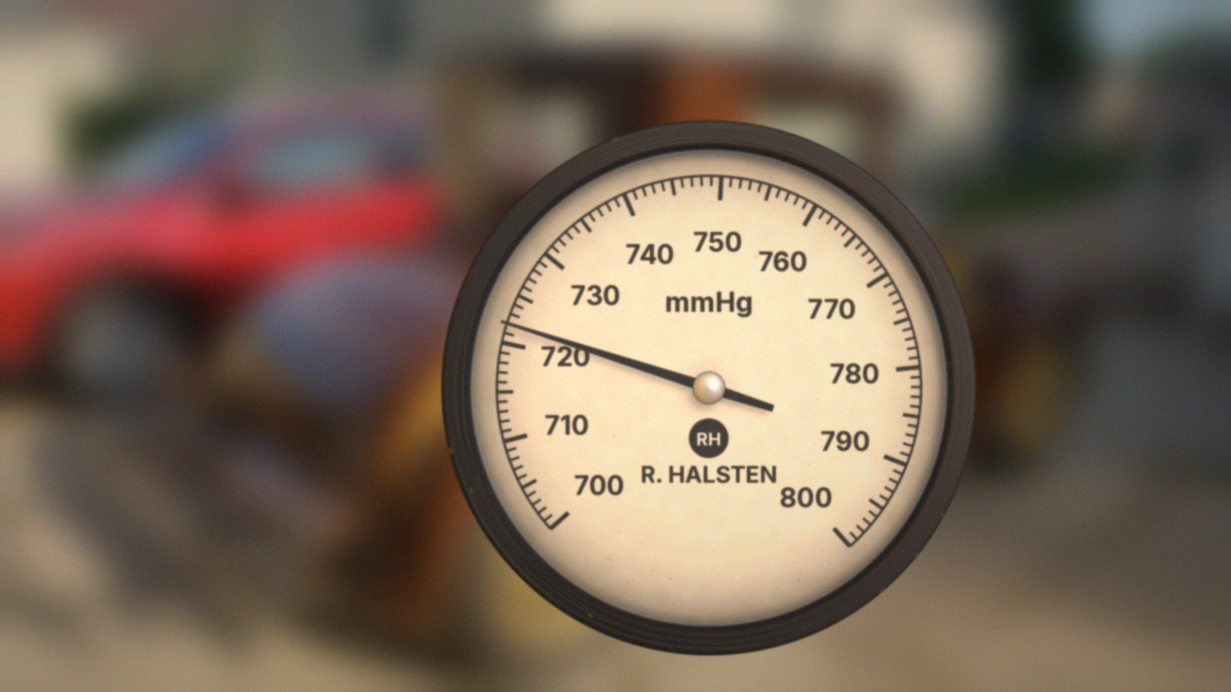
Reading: 722; mmHg
